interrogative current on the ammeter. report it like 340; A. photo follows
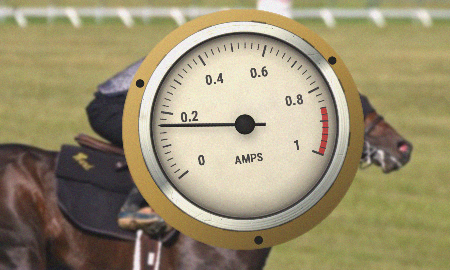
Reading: 0.16; A
